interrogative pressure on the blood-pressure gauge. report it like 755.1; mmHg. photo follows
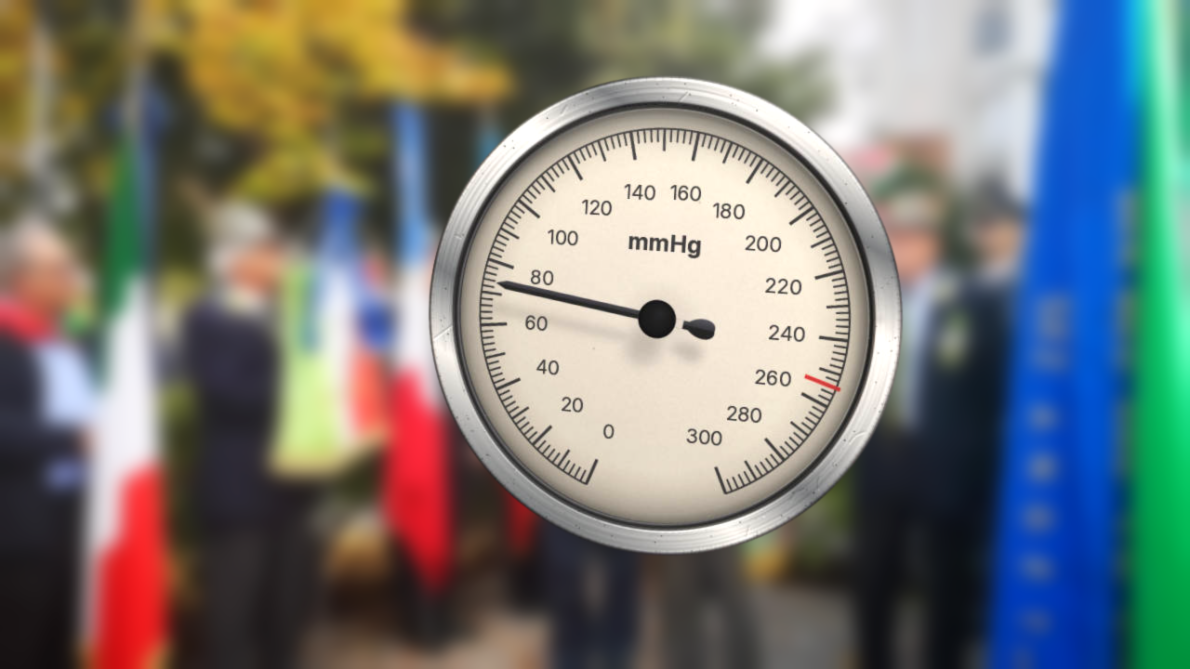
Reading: 74; mmHg
